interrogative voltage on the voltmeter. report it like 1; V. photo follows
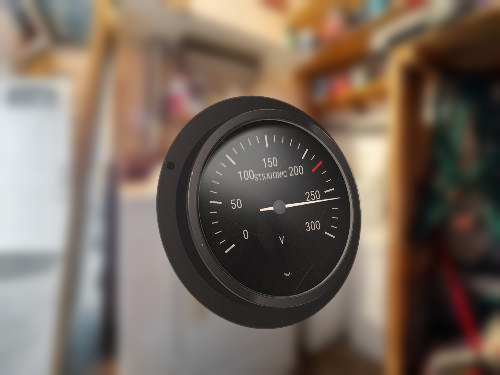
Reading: 260; V
